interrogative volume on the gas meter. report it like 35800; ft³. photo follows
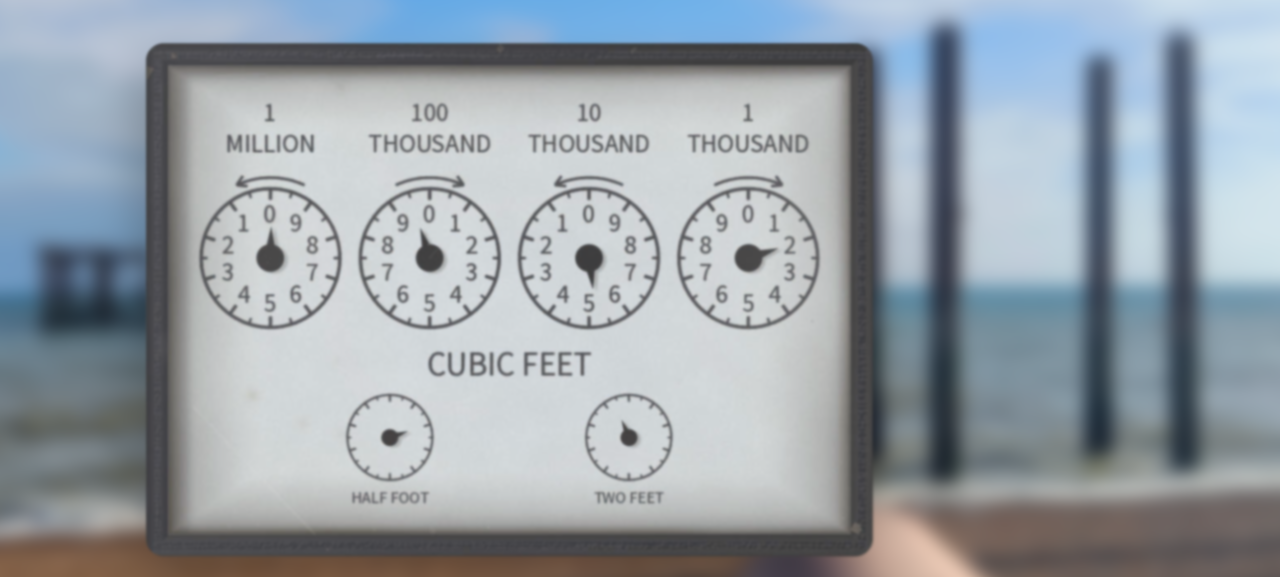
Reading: 995200; ft³
